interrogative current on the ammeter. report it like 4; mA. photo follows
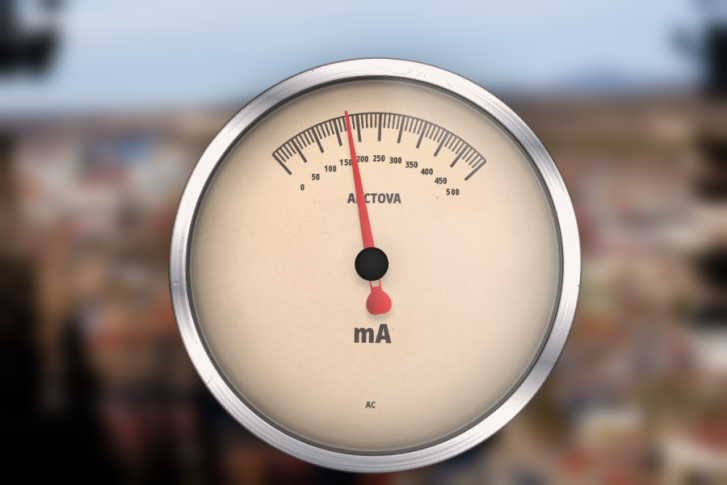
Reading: 180; mA
